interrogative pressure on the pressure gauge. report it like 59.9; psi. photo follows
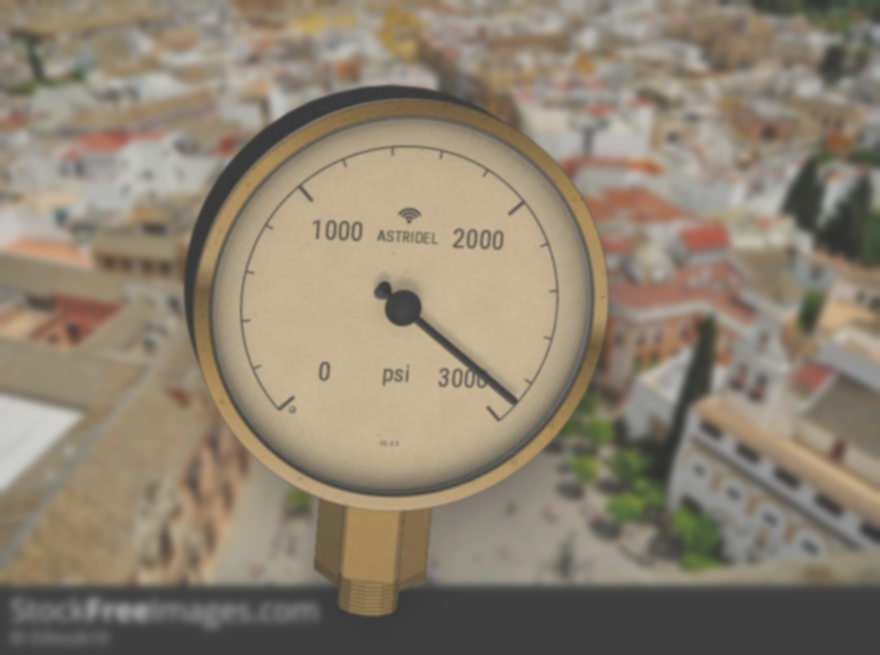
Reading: 2900; psi
